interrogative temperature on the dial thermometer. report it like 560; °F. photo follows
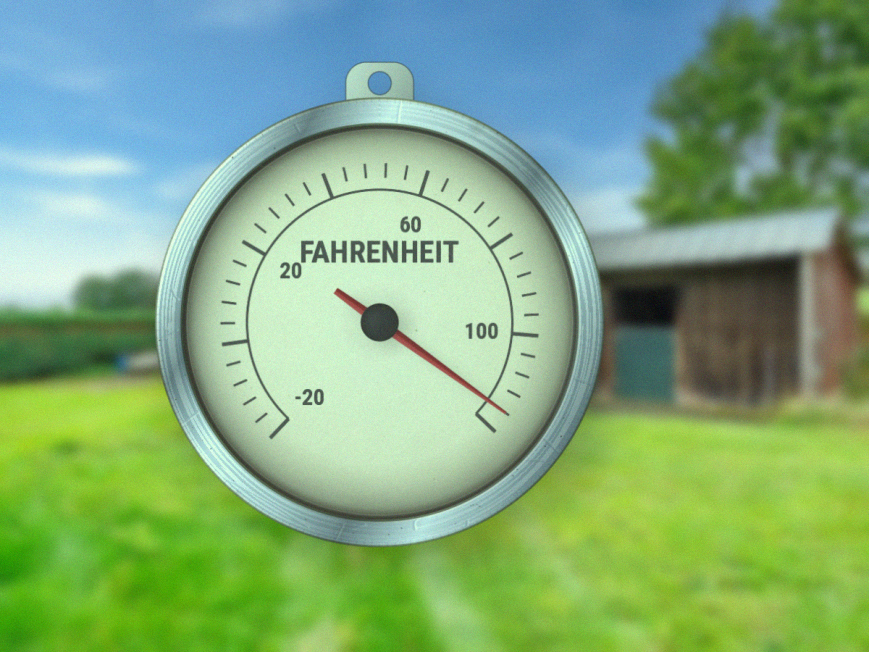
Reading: 116; °F
